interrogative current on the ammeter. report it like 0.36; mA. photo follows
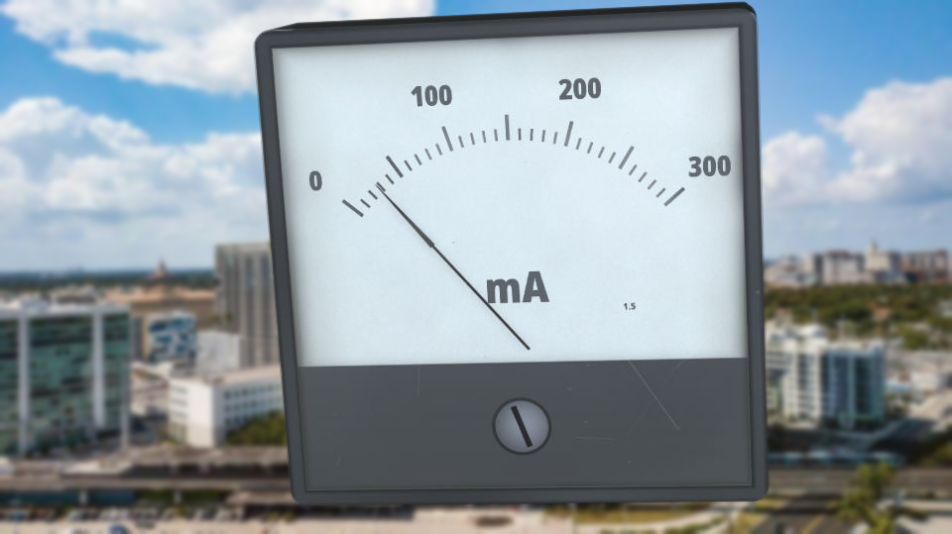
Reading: 30; mA
